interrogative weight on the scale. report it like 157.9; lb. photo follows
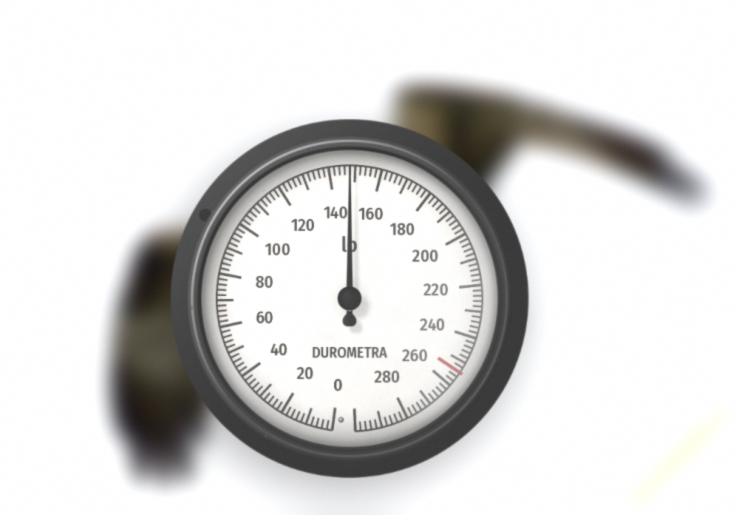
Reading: 148; lb
